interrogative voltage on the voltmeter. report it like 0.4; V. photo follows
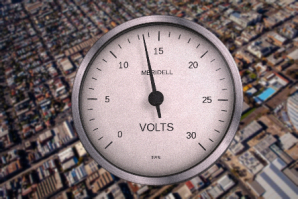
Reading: 13.5; V
